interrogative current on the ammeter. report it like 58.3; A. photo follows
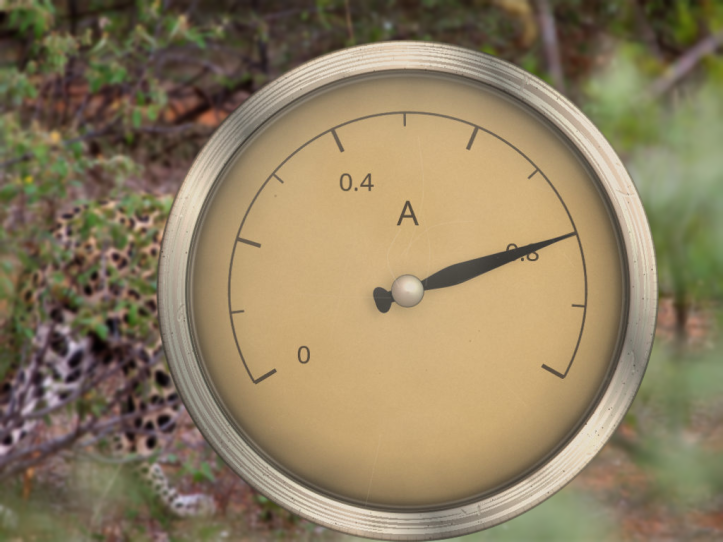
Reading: 0.8; A
